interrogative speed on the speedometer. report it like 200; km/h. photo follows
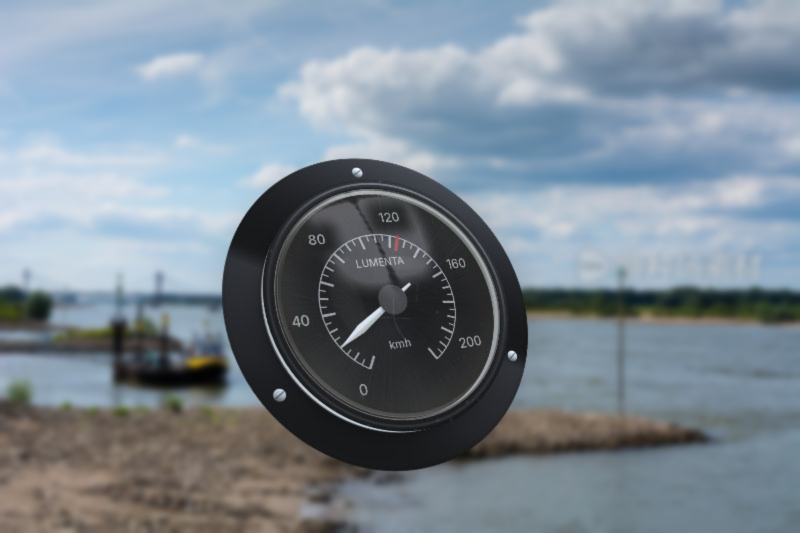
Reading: 20; km/h
